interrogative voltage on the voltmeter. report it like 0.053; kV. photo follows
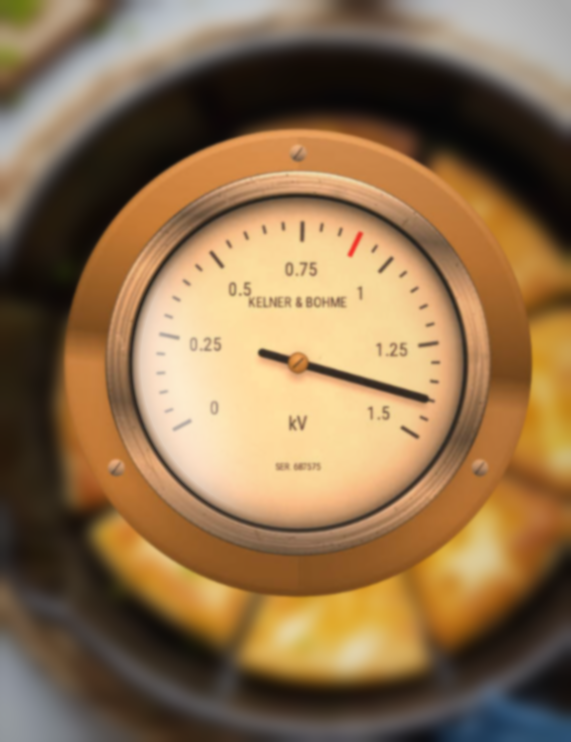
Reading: 1.4; kV
